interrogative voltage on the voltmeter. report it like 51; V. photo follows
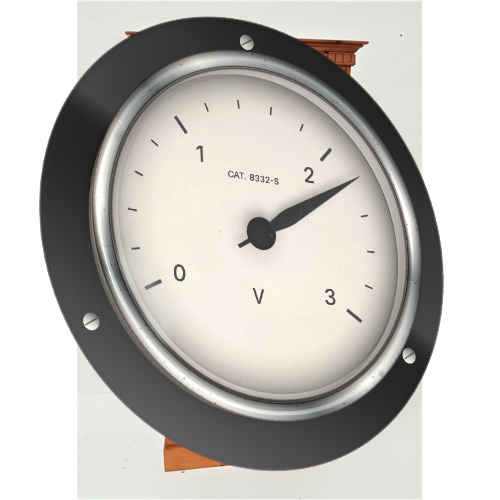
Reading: 2.2; V
